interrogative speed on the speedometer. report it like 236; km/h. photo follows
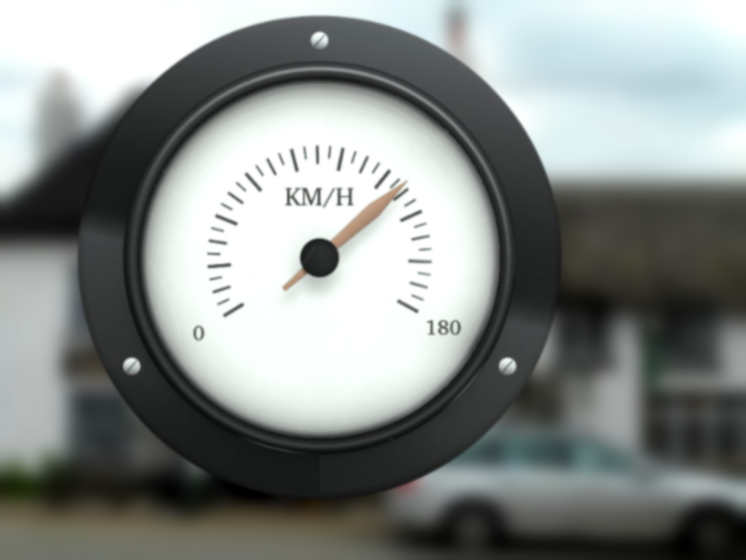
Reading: 127.5; km/h
